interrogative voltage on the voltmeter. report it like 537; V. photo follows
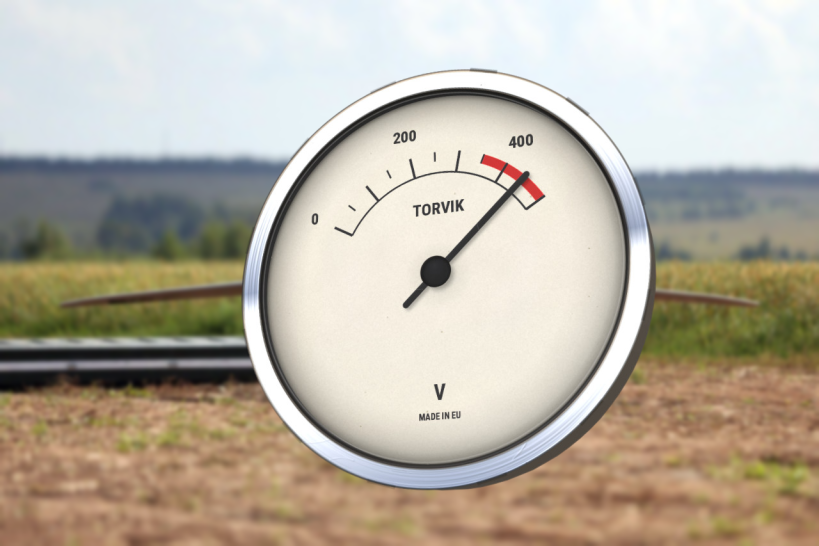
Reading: 450; V
